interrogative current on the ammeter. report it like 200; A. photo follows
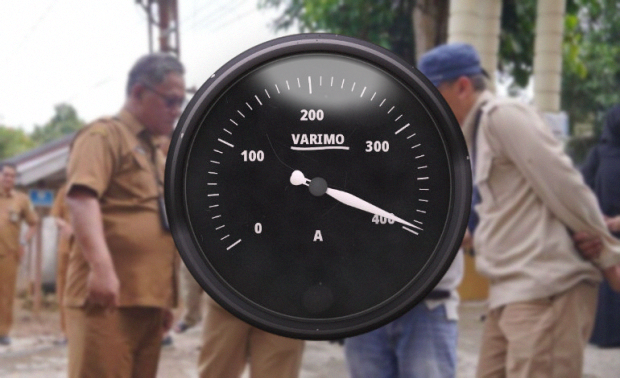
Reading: 395; A
